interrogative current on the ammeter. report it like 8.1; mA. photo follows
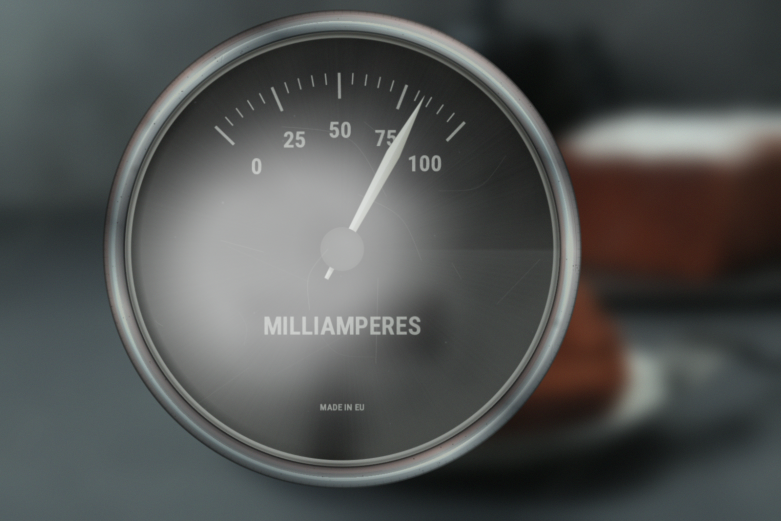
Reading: 82.5; mA
